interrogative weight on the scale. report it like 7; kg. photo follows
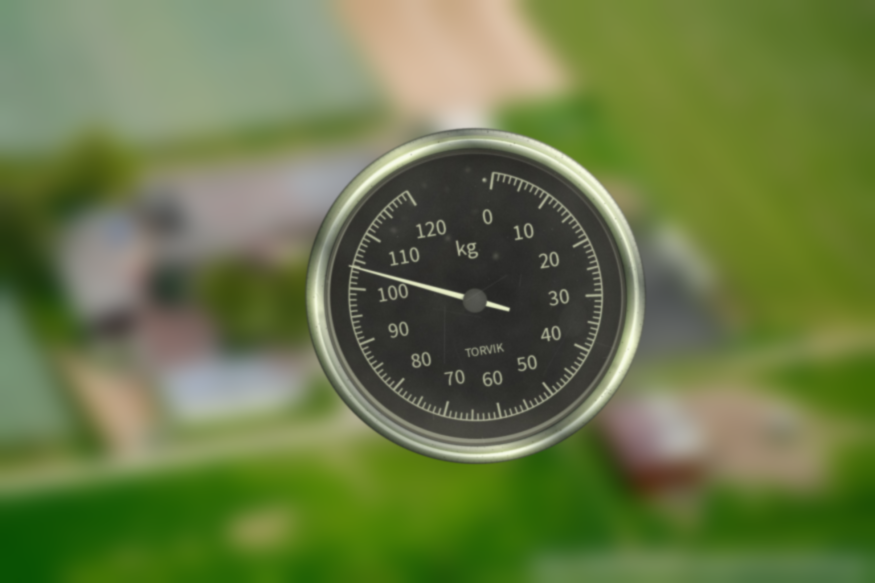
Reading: 104; kg
